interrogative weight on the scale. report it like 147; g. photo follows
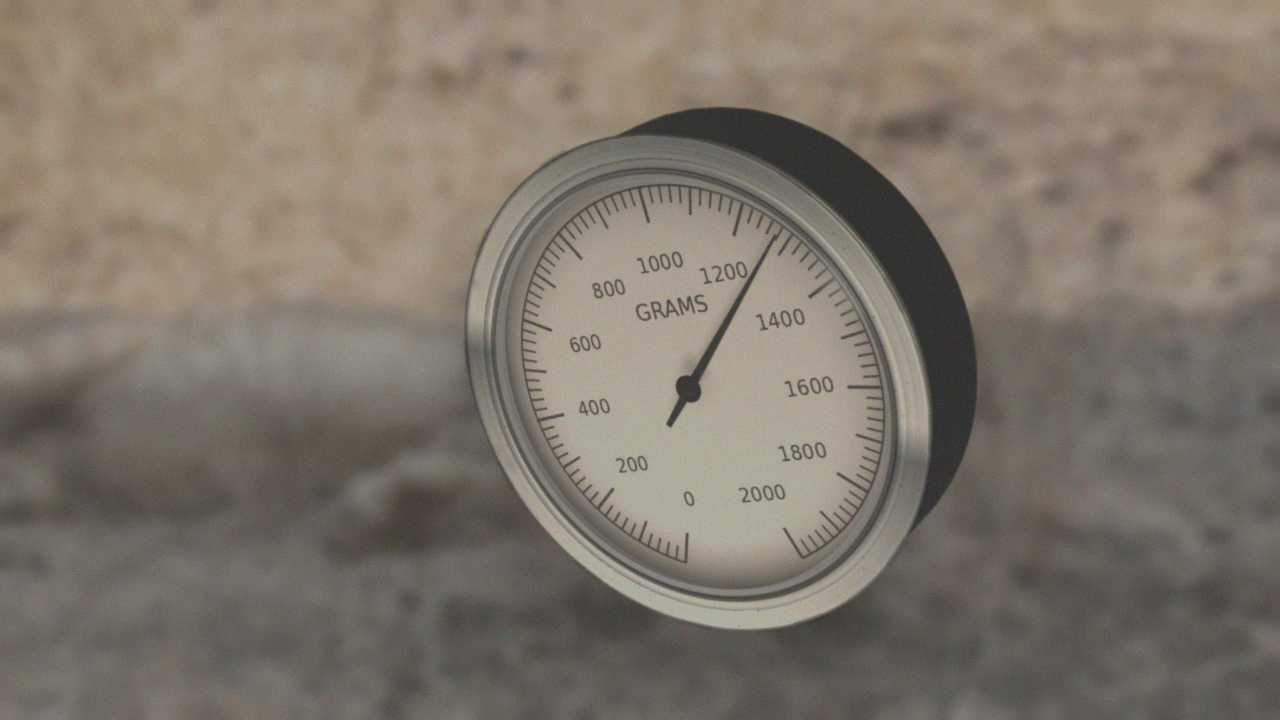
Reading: 1280; g
